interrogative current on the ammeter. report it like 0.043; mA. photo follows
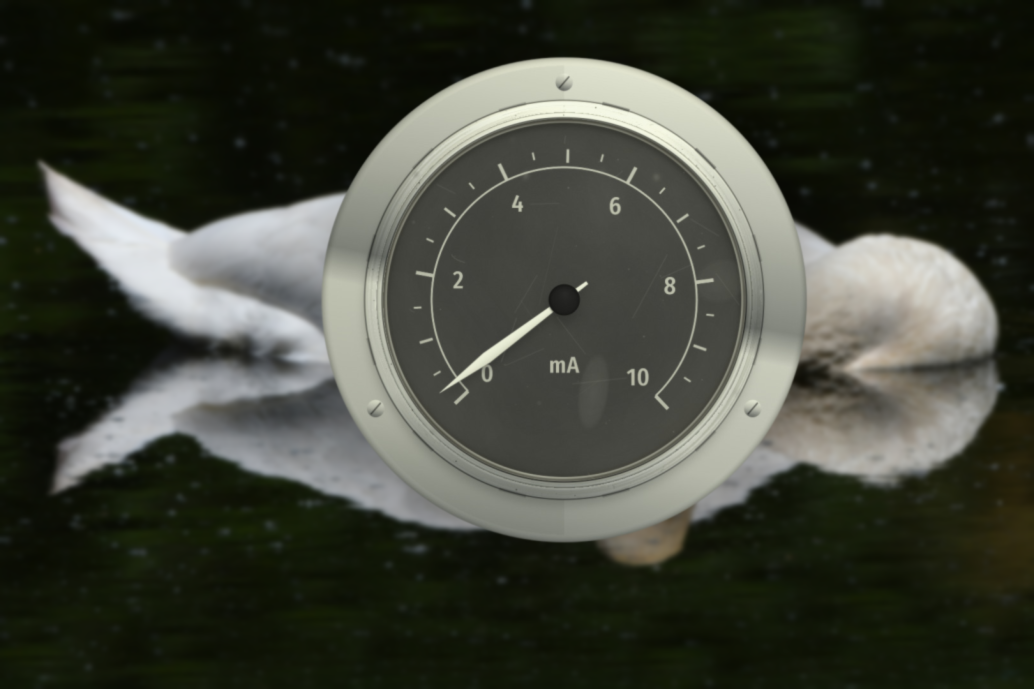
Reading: 0.25; mA
